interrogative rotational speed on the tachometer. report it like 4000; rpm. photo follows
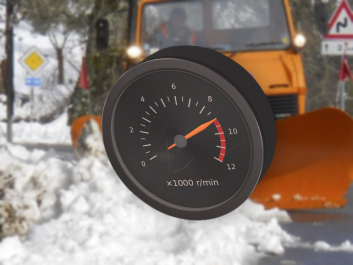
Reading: 9000; rpm
